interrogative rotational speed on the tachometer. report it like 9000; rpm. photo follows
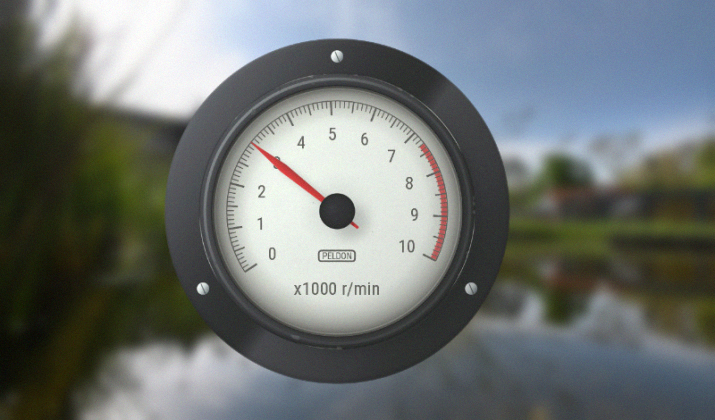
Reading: 3000; rpm
